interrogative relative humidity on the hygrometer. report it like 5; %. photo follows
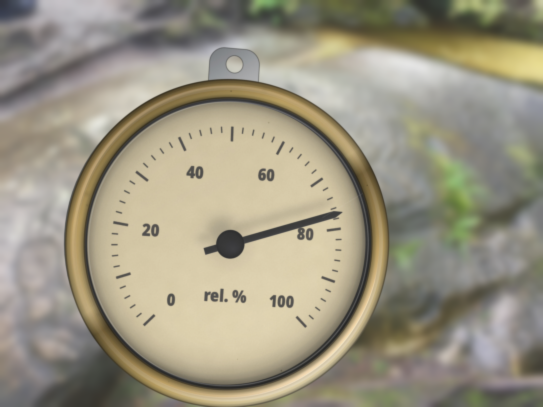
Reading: 77; %
